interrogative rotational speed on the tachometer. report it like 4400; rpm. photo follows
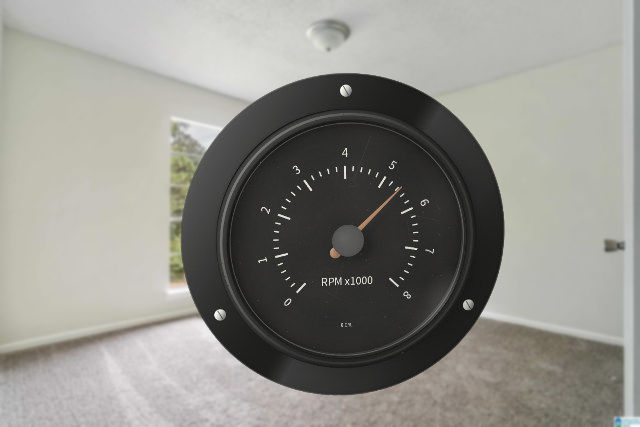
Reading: 5400; rpm
